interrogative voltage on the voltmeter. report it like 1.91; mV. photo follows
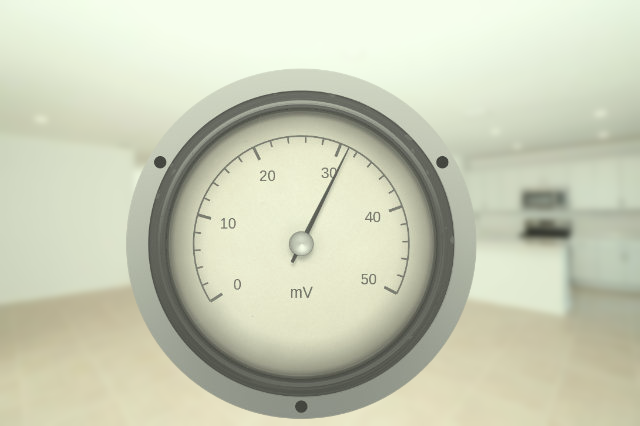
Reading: 31; mV
